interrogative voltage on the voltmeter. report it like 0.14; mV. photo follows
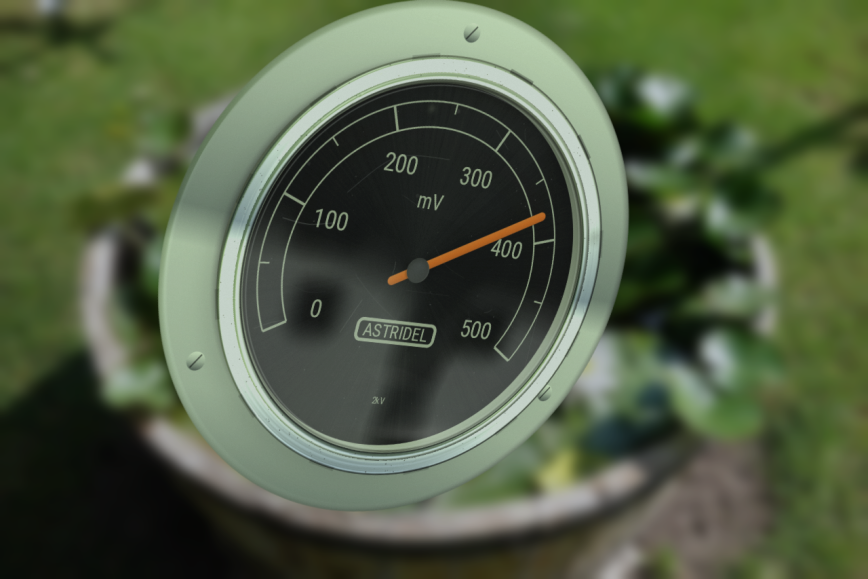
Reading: 375; mV
